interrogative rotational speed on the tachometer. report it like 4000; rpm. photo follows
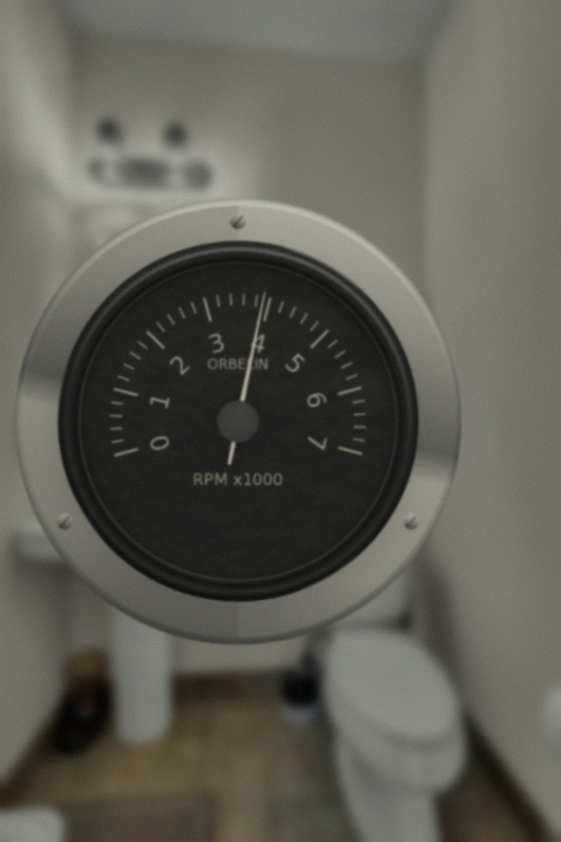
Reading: 3900; rpm
